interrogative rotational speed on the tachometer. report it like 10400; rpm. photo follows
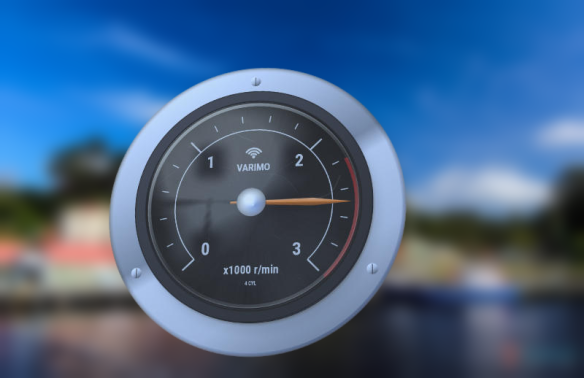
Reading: 2500; rpm
